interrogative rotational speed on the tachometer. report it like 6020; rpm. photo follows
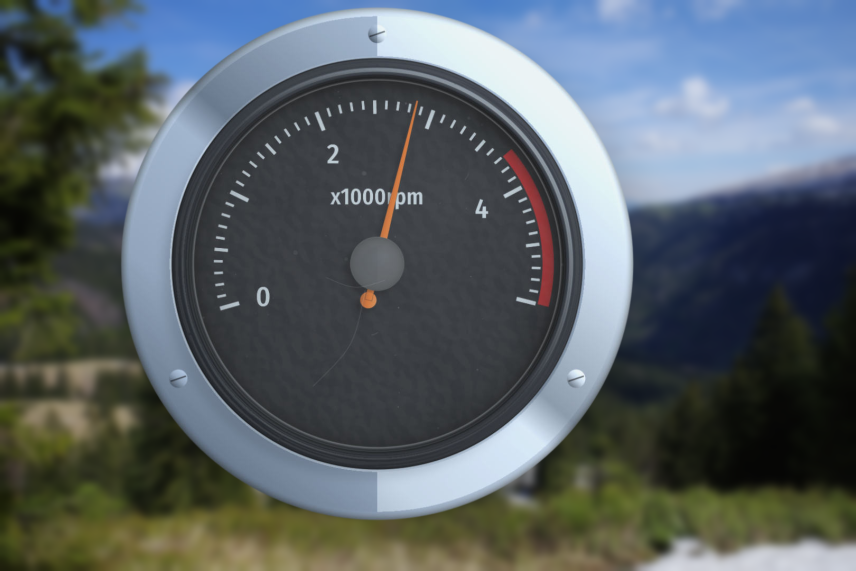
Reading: 2850; rpm
